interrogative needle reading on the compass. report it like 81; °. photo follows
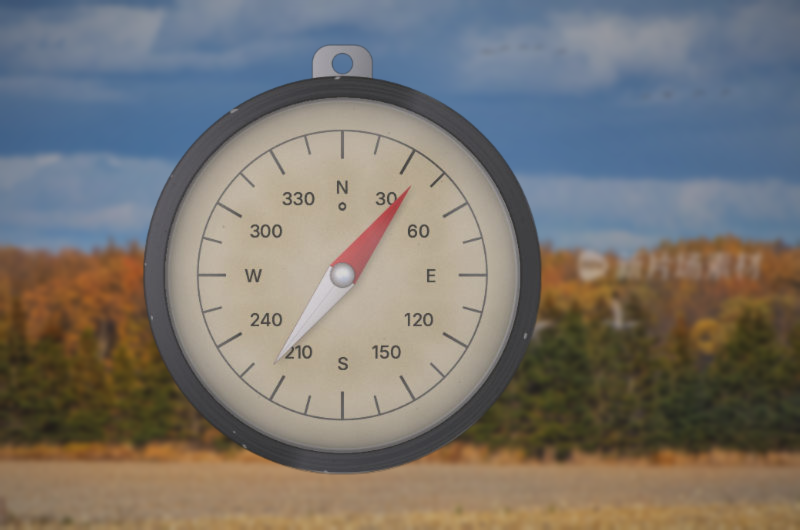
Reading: 37.5; °
